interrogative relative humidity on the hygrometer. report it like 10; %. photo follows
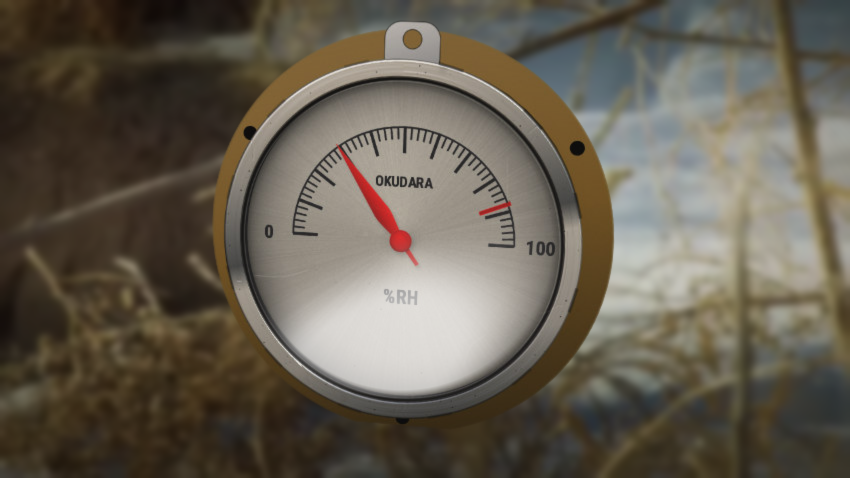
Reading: 30; %
